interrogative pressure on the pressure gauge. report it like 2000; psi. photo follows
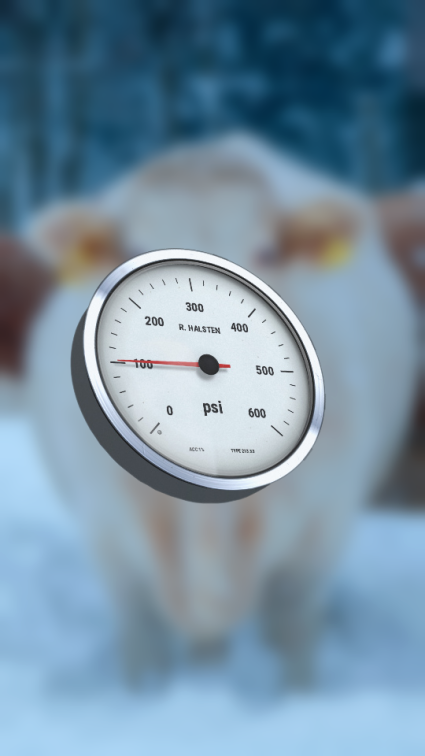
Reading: 100; psi
